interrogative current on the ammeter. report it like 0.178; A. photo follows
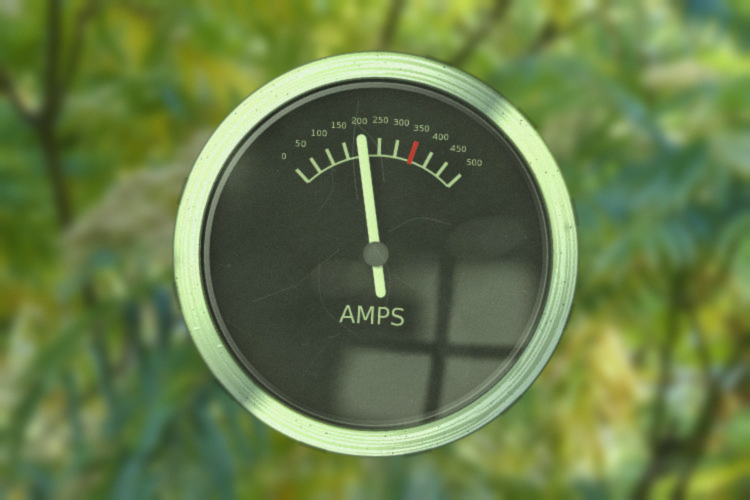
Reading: 200; A
